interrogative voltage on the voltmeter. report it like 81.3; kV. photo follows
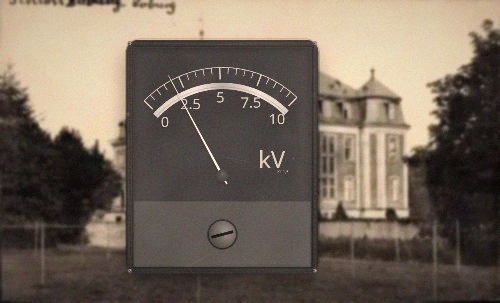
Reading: 2; kV
